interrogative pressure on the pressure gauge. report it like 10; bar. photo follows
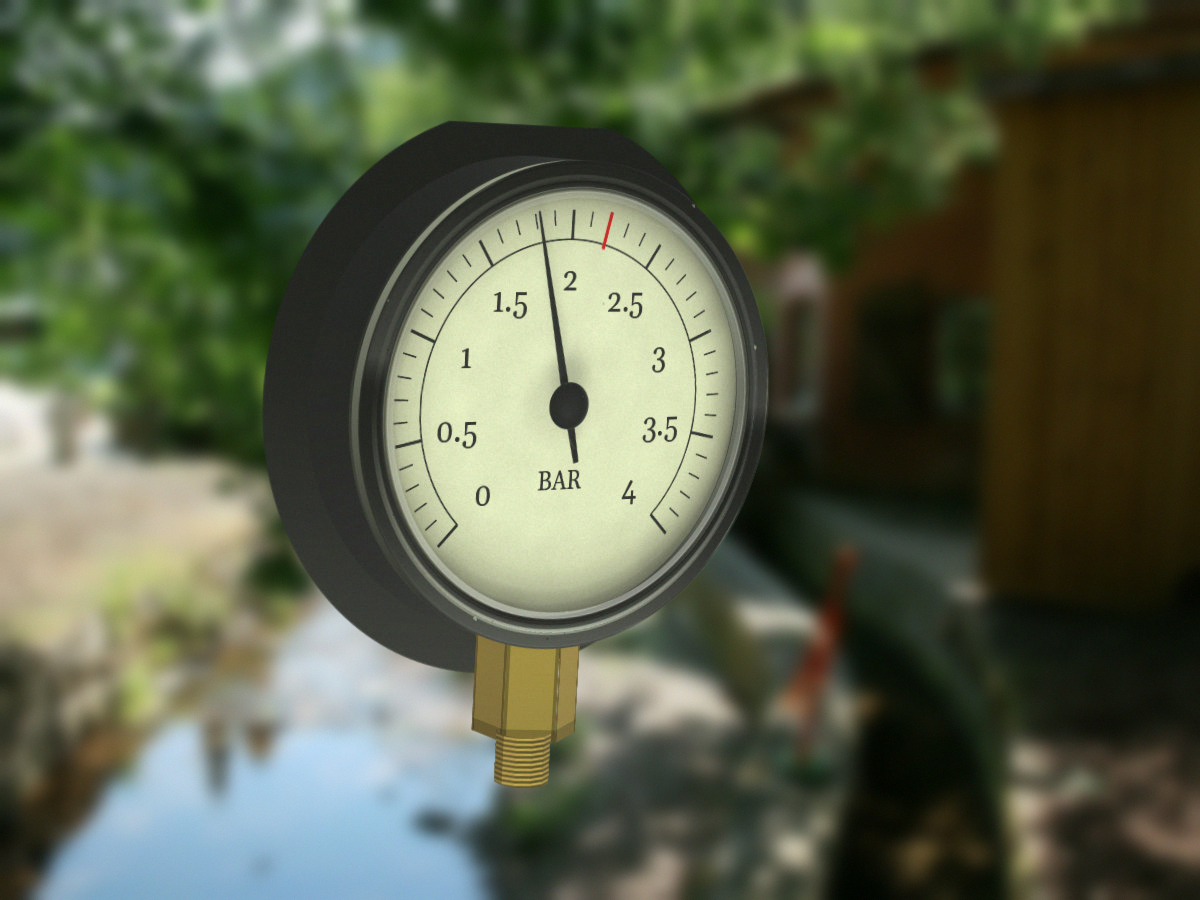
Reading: 1.8; bar
